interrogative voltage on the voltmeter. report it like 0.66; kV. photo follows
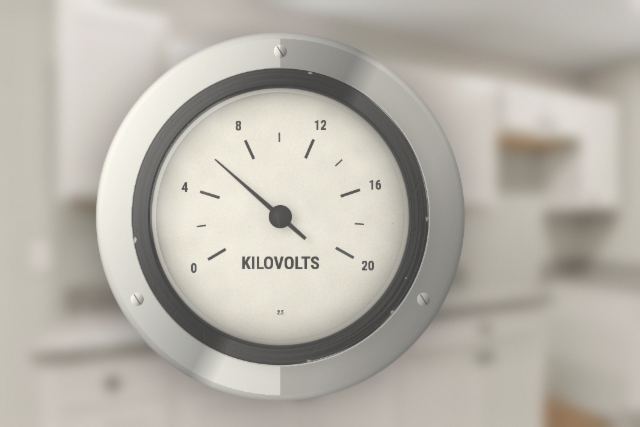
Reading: 6; kV
